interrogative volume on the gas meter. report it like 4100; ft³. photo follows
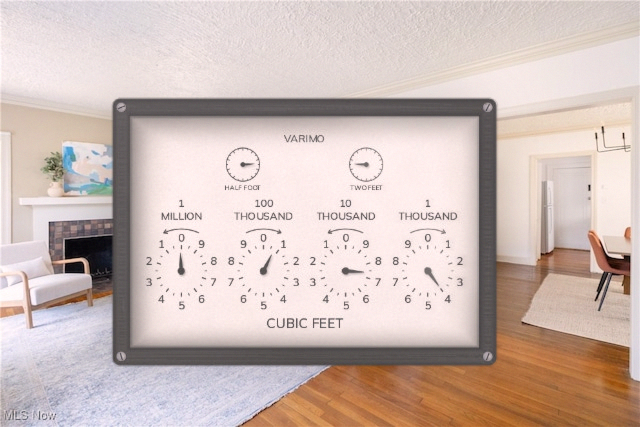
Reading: 7400; ft³
